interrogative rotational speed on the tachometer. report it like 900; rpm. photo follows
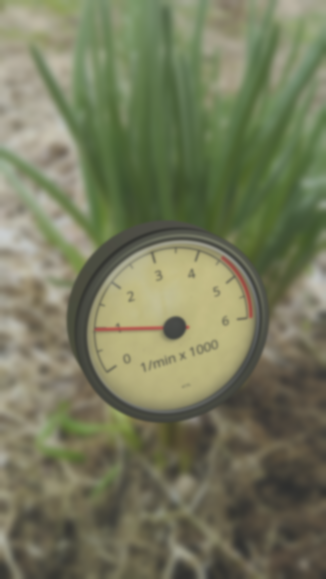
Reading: 1000; rpm
